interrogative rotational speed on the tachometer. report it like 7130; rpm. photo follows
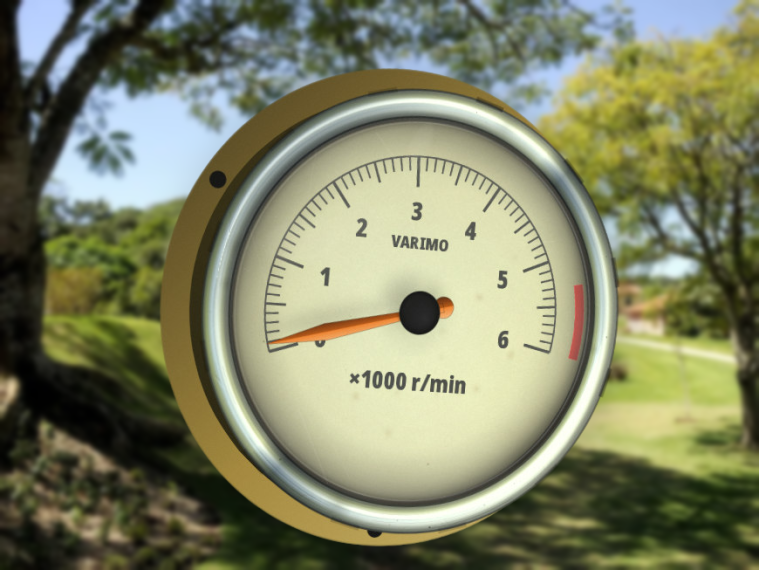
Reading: 100; rpm
